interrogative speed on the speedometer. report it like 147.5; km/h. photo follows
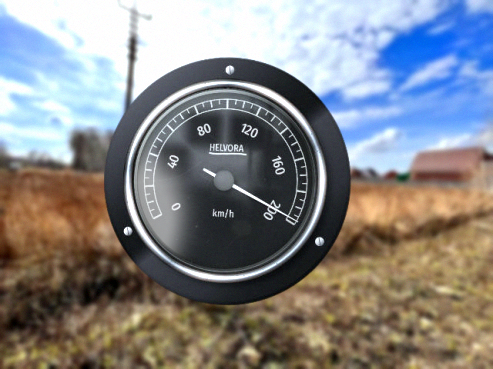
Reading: 197.5; km/h
